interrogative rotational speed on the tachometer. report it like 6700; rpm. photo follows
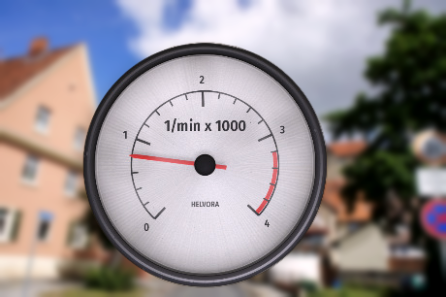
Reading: 800; rpm
